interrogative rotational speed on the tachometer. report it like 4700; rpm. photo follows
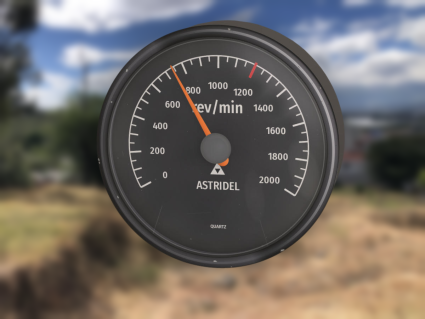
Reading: 750; rpm
